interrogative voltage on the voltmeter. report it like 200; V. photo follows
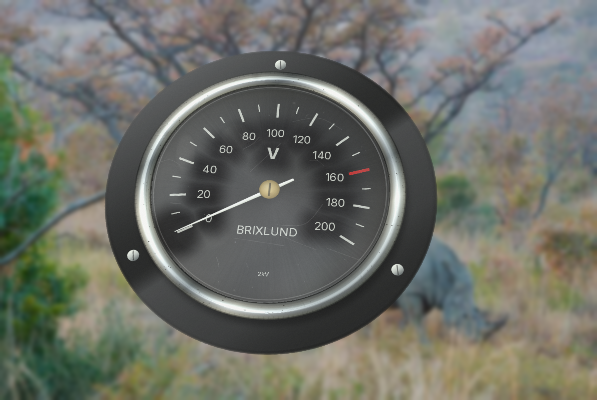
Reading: 0; V
